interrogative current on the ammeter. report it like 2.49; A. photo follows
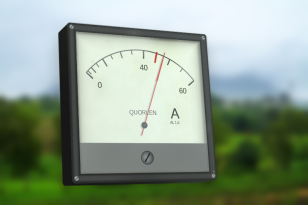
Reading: 47.5; A
